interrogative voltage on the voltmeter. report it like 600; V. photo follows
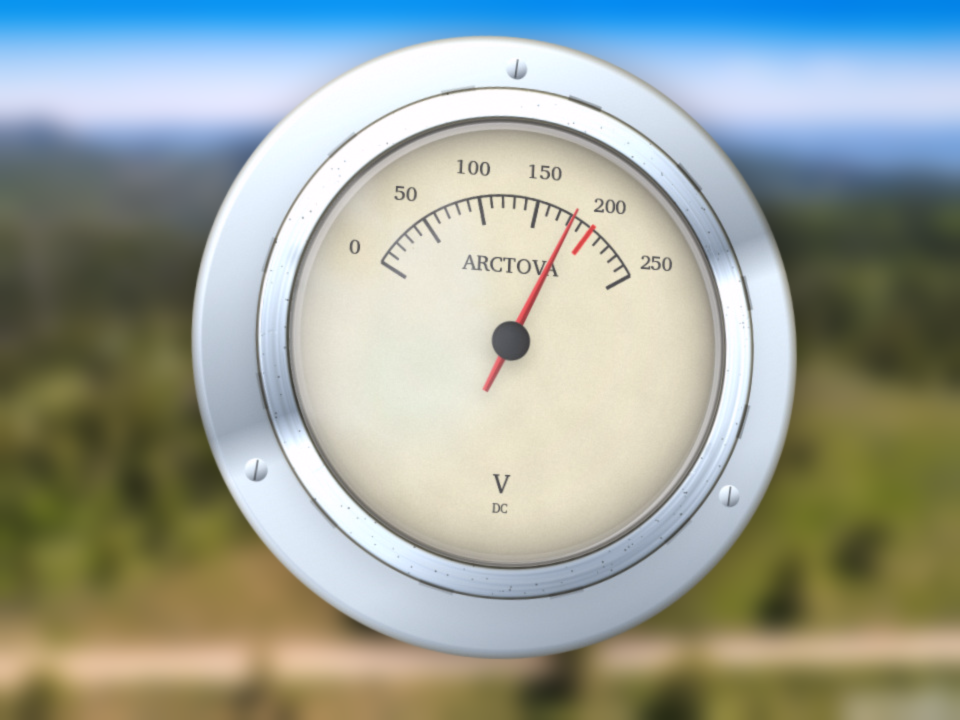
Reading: 180; V
